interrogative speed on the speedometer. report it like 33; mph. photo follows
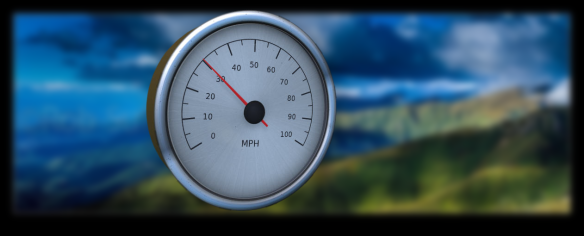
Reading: 30; mph
